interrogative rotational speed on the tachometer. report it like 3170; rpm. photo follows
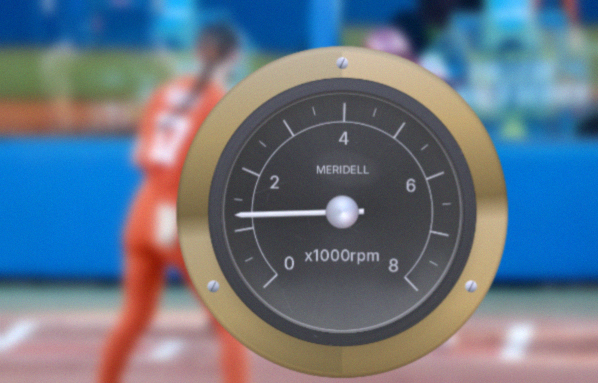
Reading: 1250; rpm
